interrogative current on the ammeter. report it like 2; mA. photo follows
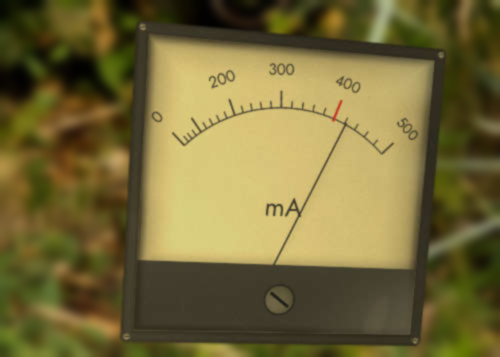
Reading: 420; mA
